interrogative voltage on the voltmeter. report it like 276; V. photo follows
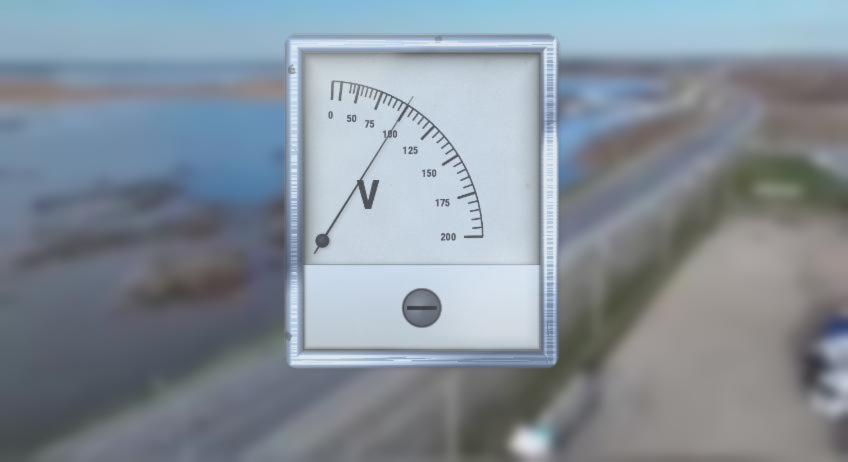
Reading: 100; V
